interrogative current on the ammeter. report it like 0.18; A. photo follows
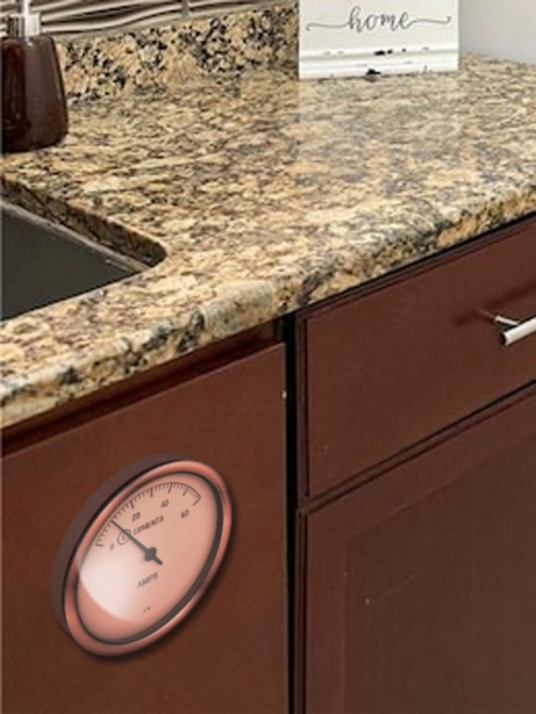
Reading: 10; A
